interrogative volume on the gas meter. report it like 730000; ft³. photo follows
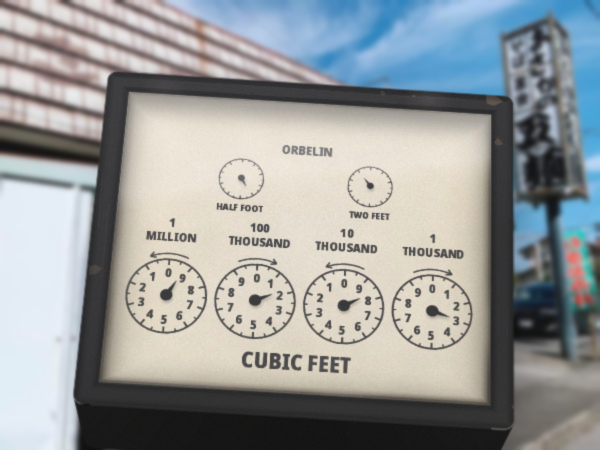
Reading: 918300; ft³
